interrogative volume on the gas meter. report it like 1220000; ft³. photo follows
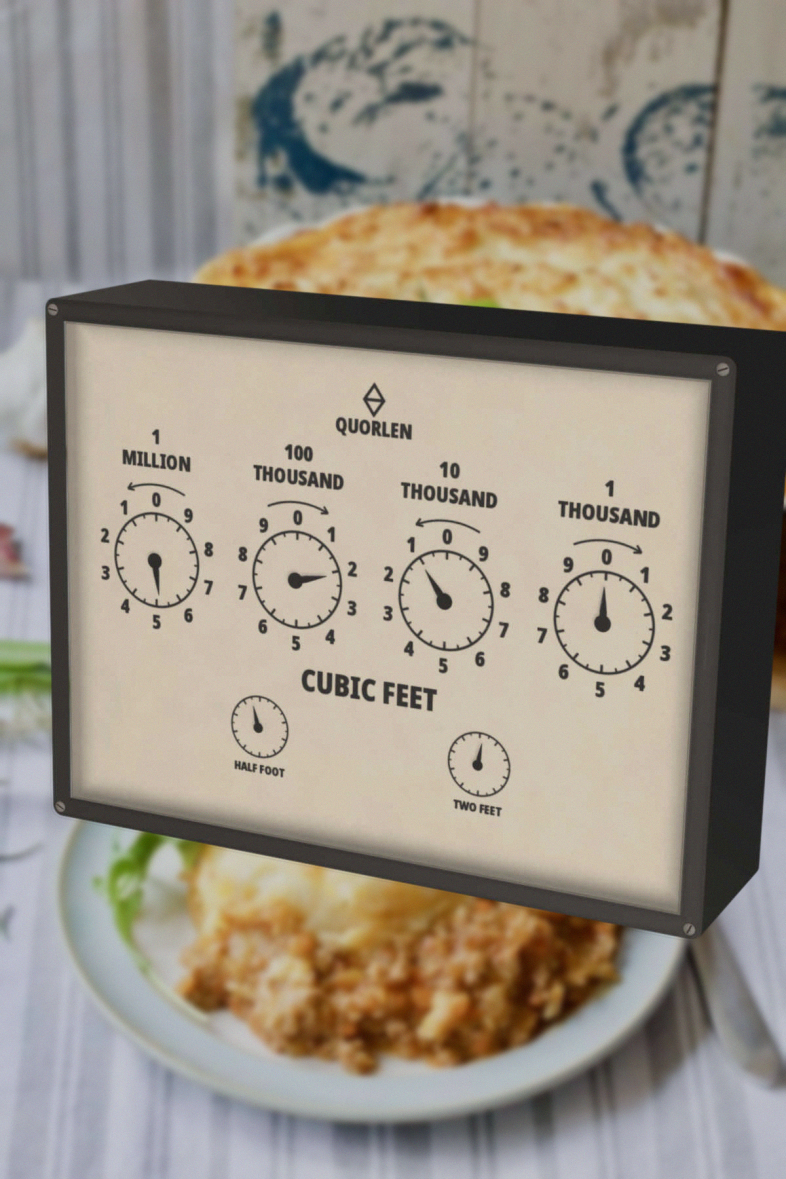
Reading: 521000; ft³
